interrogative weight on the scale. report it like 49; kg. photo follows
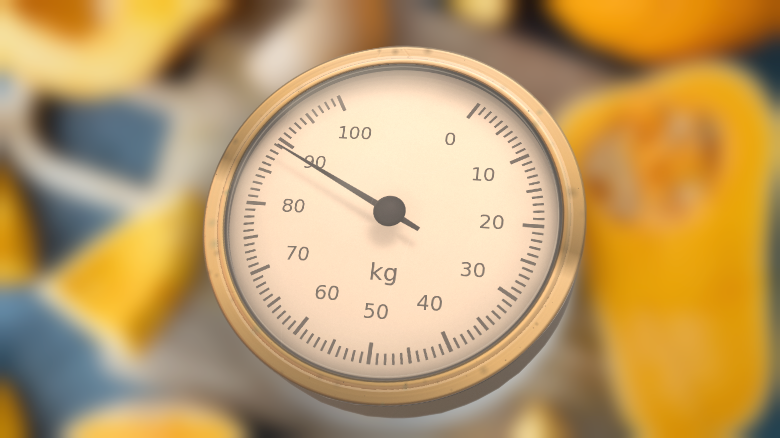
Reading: 89; kg
